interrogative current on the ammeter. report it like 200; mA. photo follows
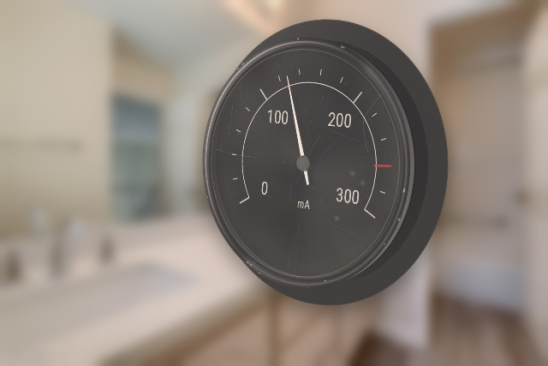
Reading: 130; mA
